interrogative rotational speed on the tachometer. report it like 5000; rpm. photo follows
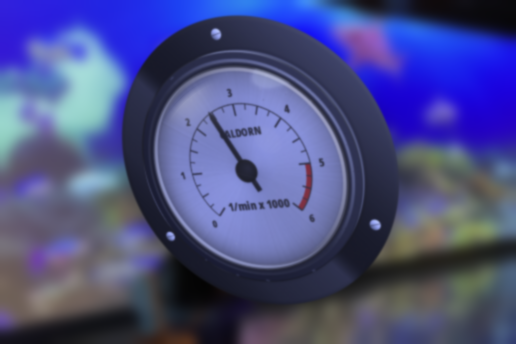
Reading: 2500; rpm
